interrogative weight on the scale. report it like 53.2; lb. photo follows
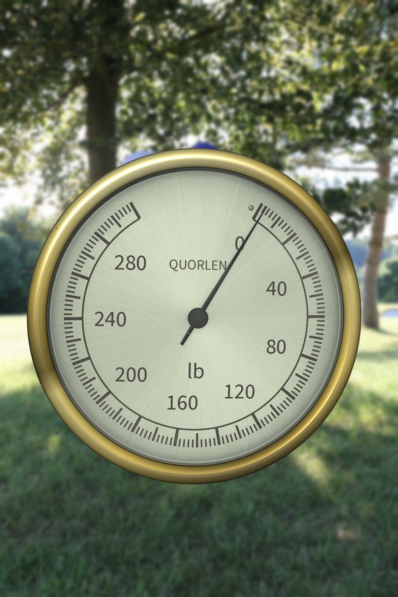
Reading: 2; lb
